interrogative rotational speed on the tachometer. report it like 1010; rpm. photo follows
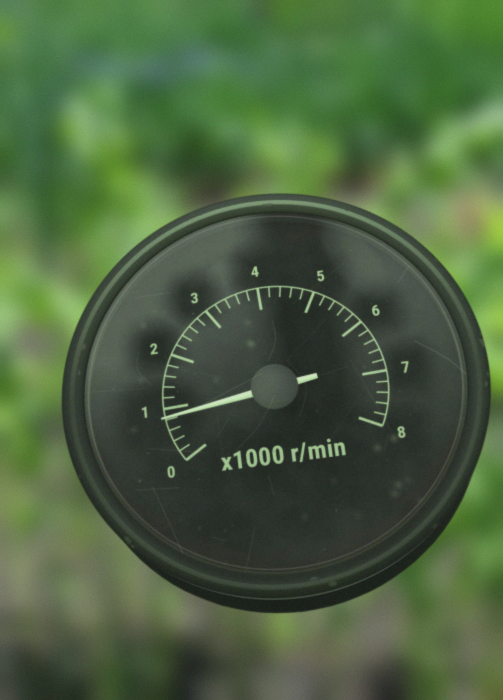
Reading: 800; rpm
